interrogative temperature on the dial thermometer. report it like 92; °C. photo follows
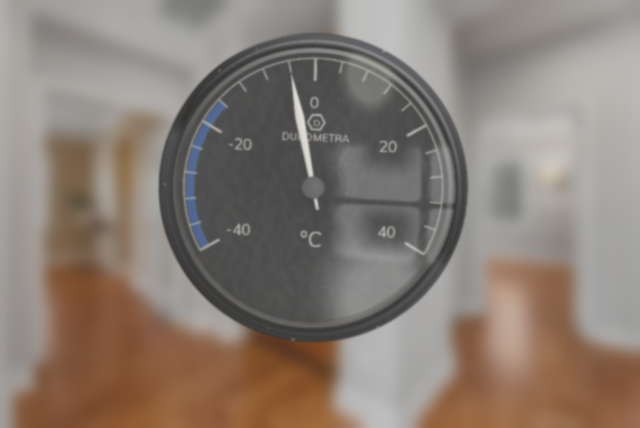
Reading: -4; °C
